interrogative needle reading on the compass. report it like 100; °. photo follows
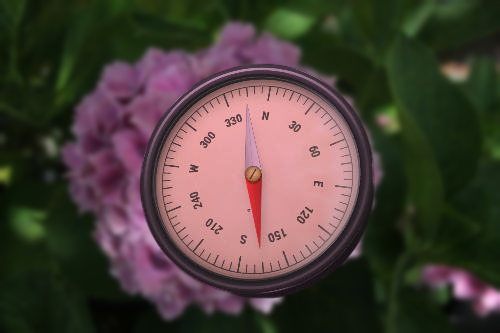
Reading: 165; °
